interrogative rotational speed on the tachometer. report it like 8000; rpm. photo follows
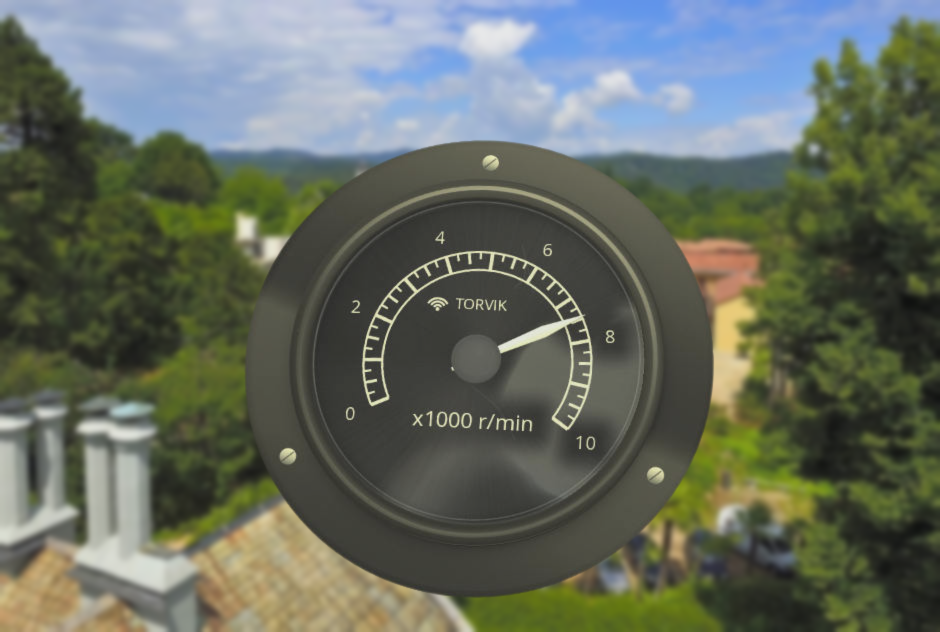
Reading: 7500; rpm
